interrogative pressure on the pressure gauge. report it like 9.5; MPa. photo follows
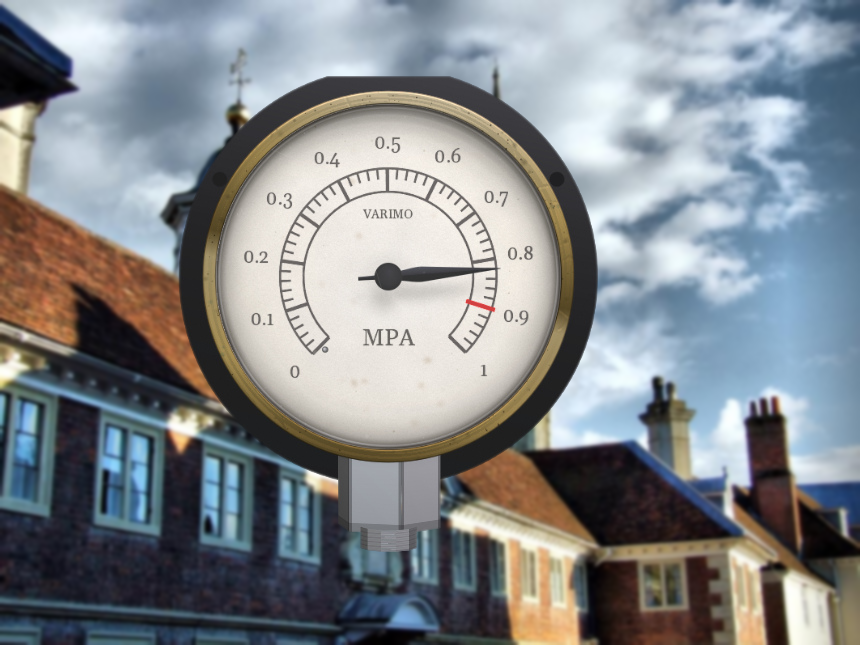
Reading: 0.82; MPa
